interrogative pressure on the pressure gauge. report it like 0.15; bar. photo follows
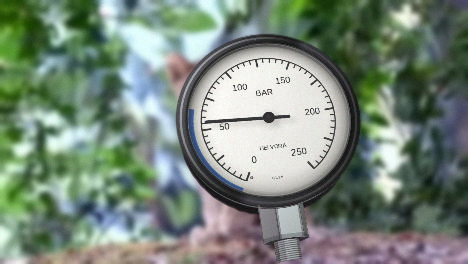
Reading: 55; bar
